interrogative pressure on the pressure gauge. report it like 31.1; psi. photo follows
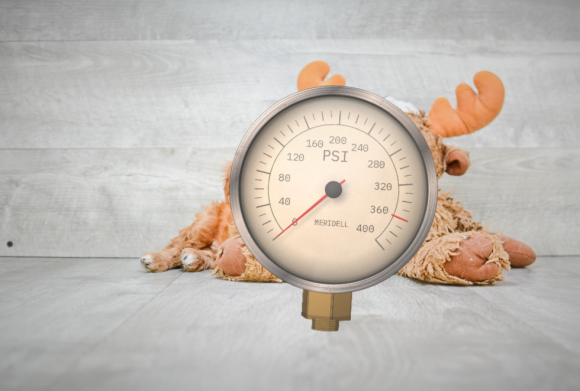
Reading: 0; psi
